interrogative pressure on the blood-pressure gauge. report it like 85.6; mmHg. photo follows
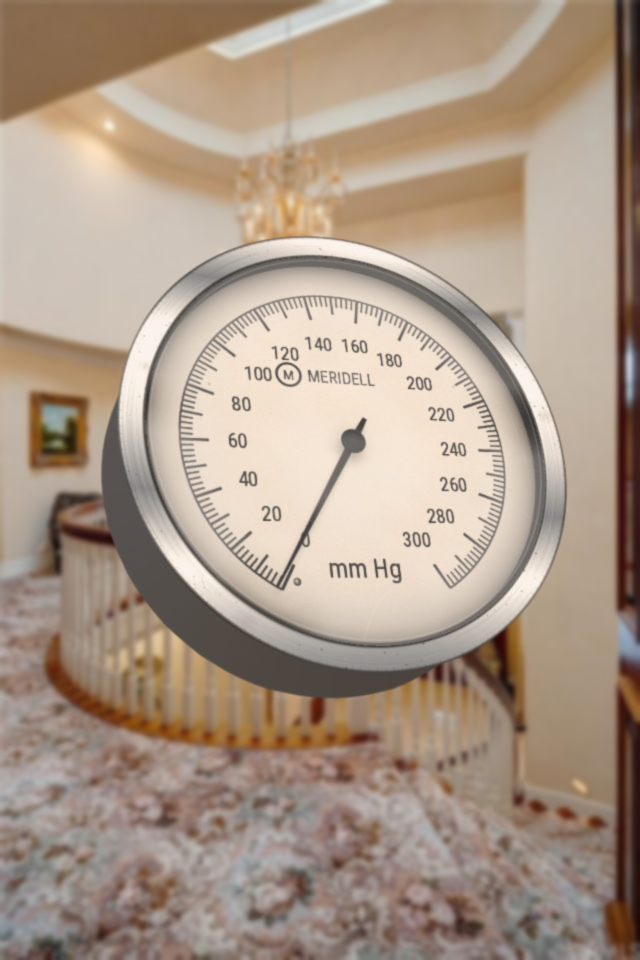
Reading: 2; mmHg
